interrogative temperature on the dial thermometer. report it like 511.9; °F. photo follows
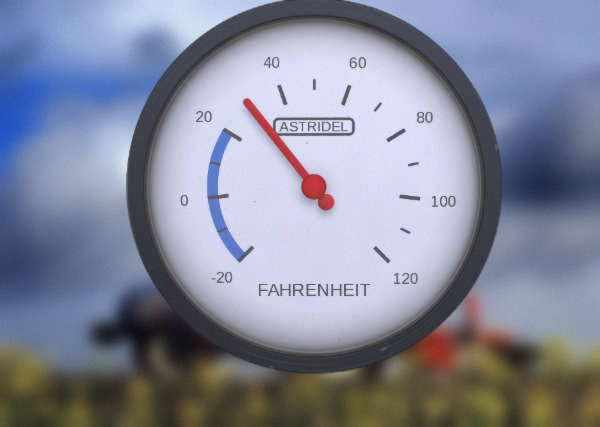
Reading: 30; °F
